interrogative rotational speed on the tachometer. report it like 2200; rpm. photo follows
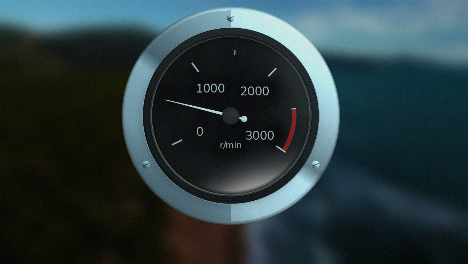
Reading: 500; rpm
